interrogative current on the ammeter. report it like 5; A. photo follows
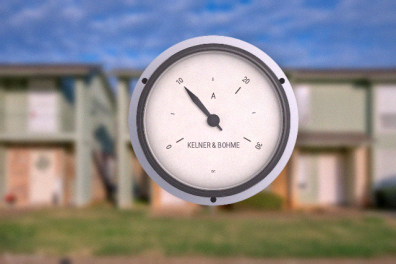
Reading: 10; A
